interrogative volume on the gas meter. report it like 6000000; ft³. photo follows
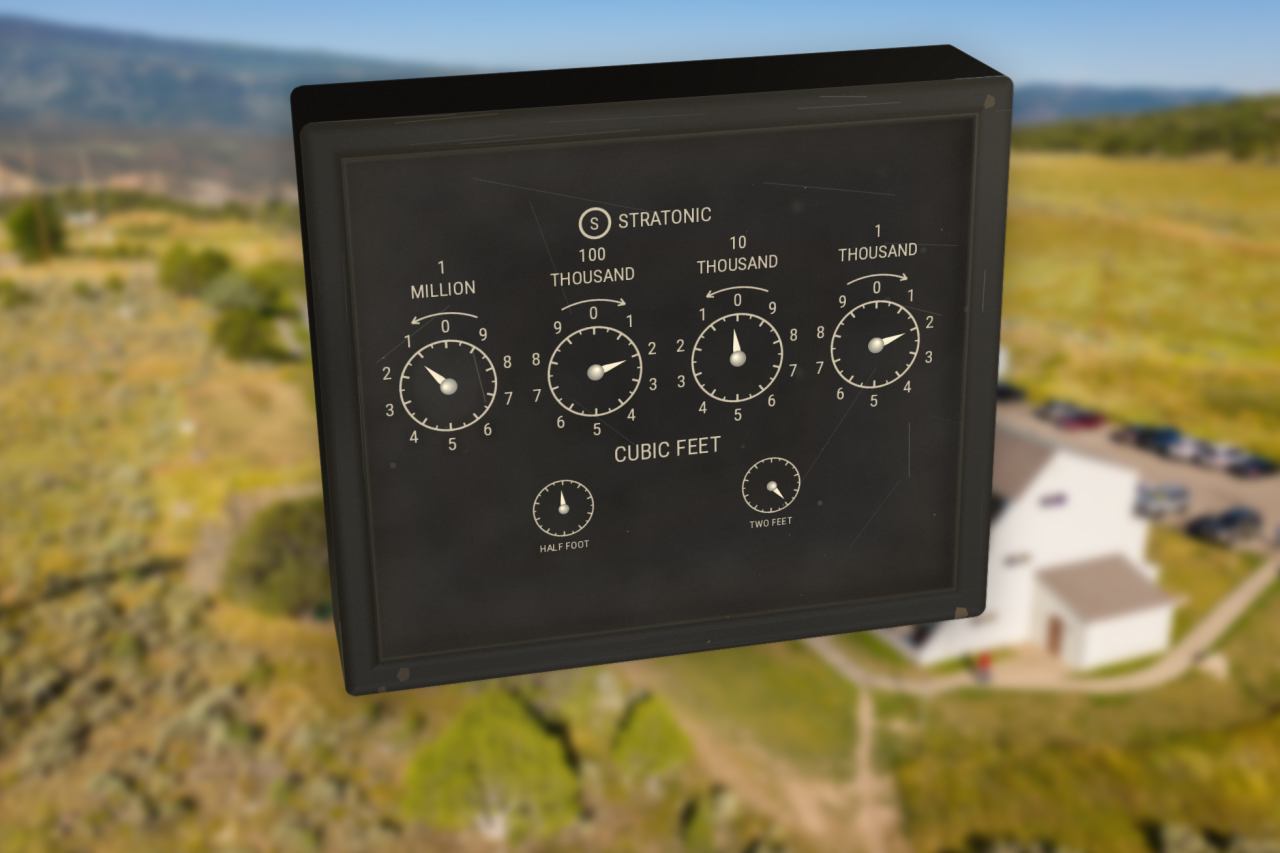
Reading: 120200; ft³
